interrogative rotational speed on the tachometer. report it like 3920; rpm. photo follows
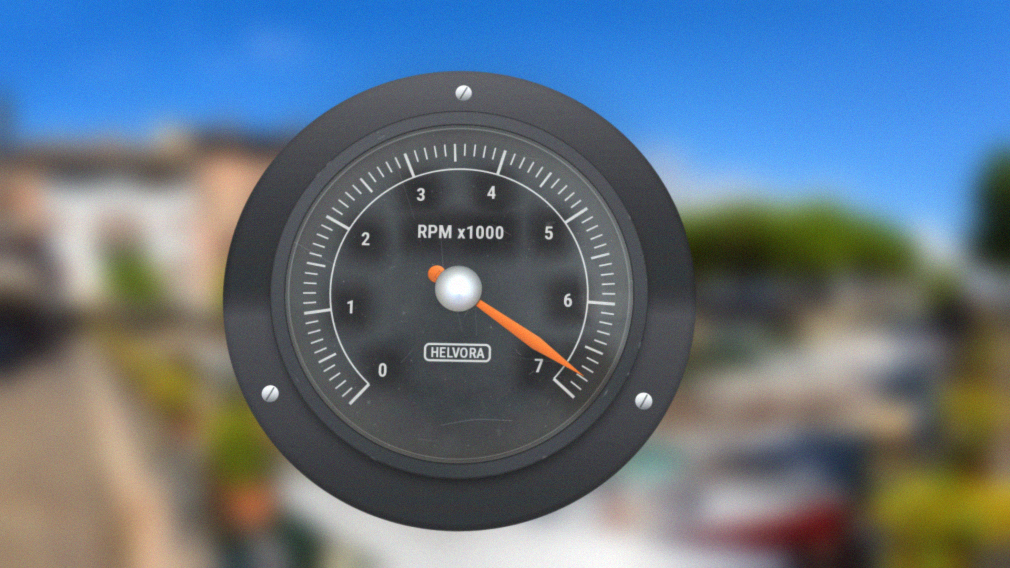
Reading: 6800; rpm
